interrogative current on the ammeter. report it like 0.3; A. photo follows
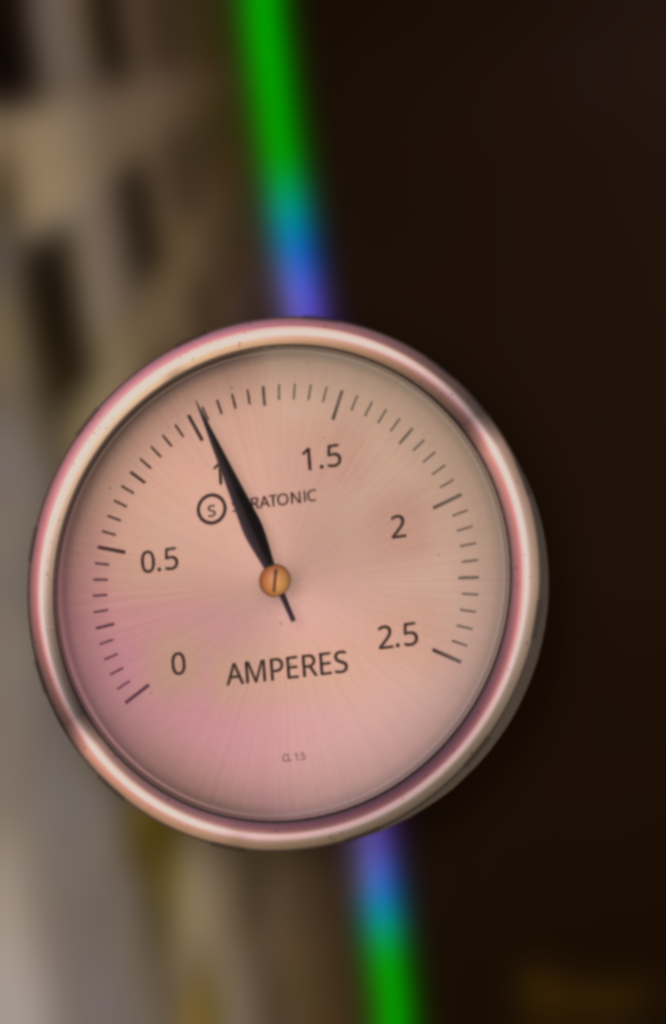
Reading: 1.05; A
